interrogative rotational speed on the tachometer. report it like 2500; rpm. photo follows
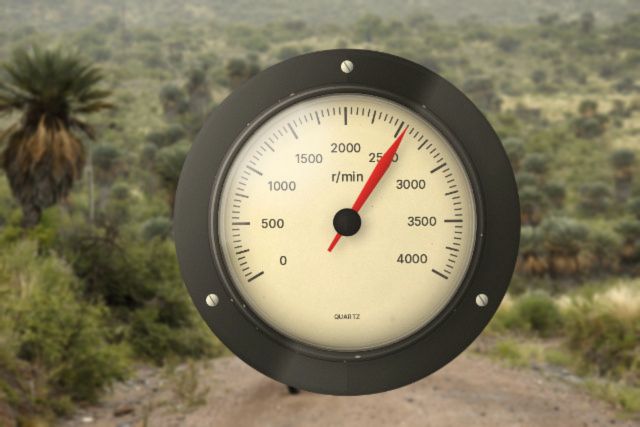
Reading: 2550; rpm
